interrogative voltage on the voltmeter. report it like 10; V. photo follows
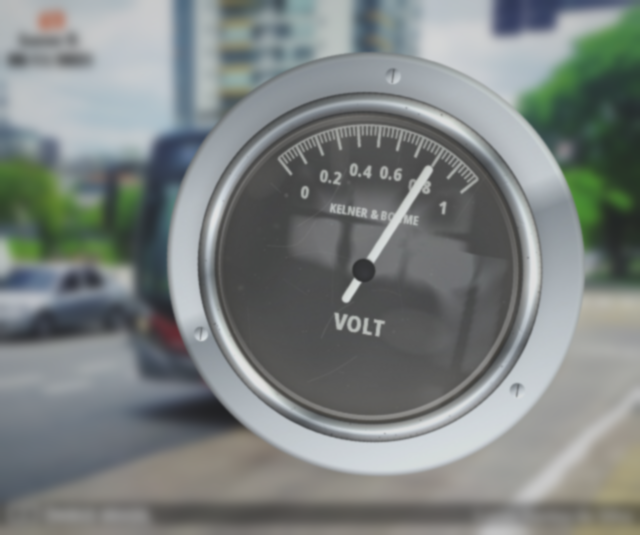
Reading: 0.8; V
